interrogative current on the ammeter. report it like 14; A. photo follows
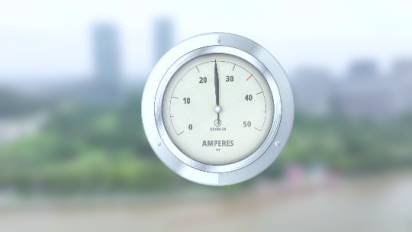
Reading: 25; A
